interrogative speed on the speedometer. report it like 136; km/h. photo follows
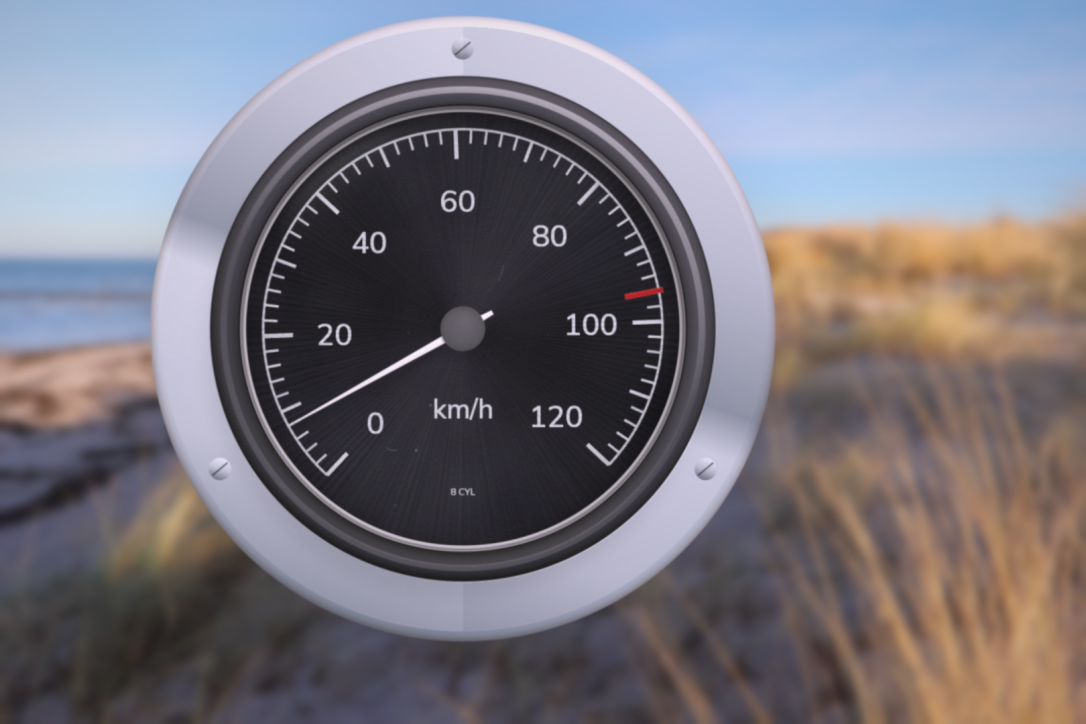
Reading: 8; km/h
